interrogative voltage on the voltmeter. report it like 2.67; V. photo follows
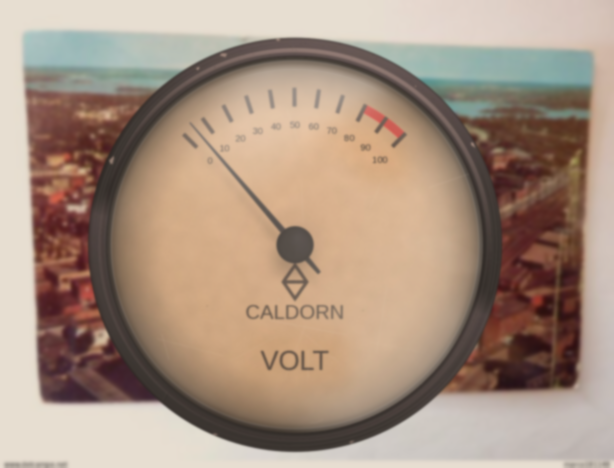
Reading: 5; V
